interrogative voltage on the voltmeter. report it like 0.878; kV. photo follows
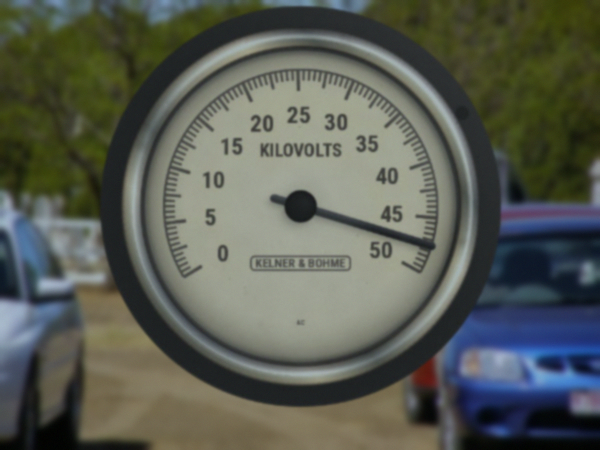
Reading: 47.5; kV
